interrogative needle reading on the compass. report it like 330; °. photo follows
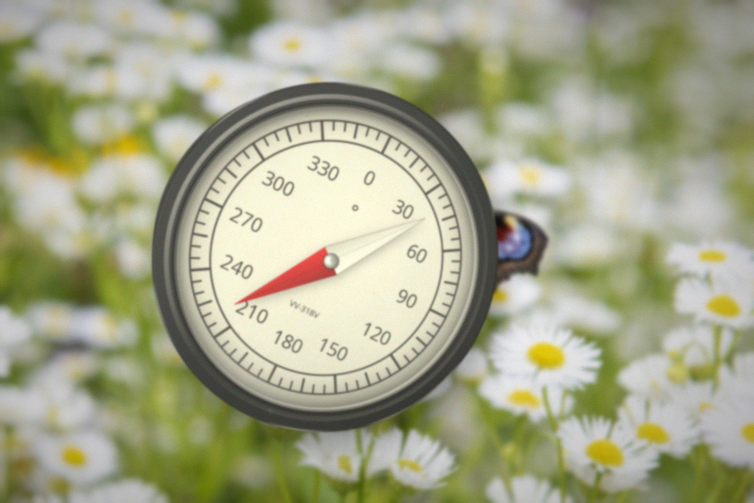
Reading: 220; °
